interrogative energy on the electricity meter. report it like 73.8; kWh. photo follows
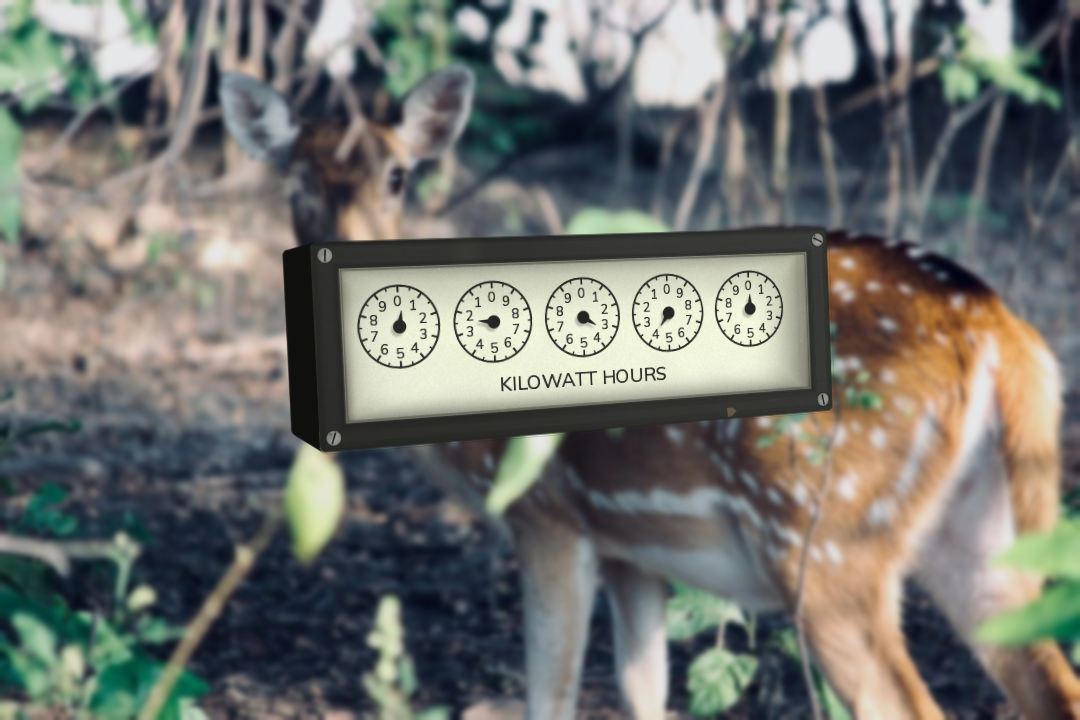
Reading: 2340; kWh
